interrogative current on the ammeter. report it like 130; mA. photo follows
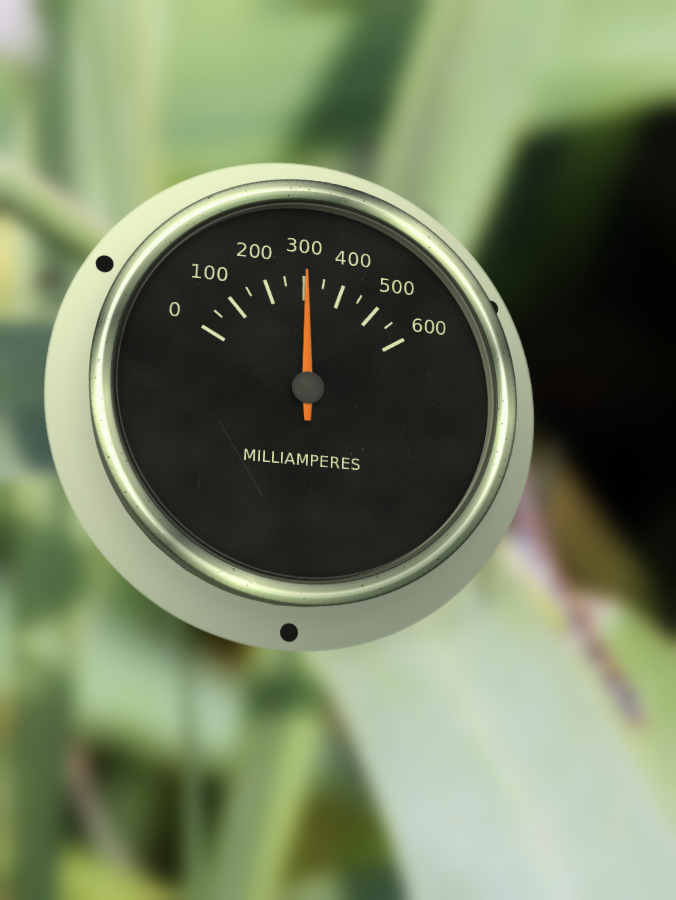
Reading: 300; mA
